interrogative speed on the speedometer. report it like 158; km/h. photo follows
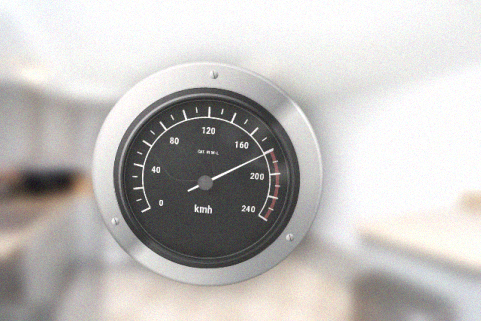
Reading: 180; km/h
